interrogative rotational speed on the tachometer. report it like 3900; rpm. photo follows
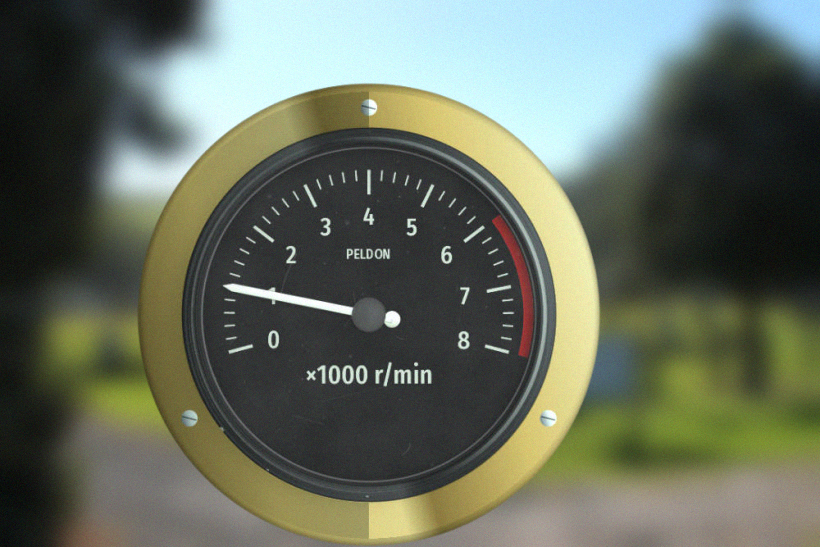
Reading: 1000; rpm
